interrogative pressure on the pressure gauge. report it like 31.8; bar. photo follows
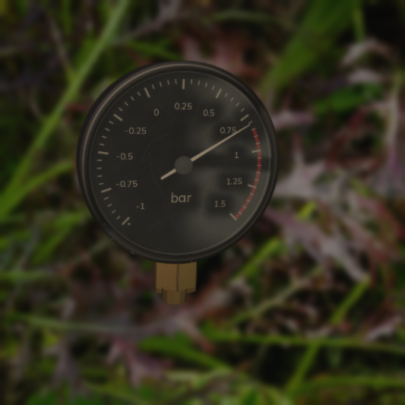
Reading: 0.8; bar
